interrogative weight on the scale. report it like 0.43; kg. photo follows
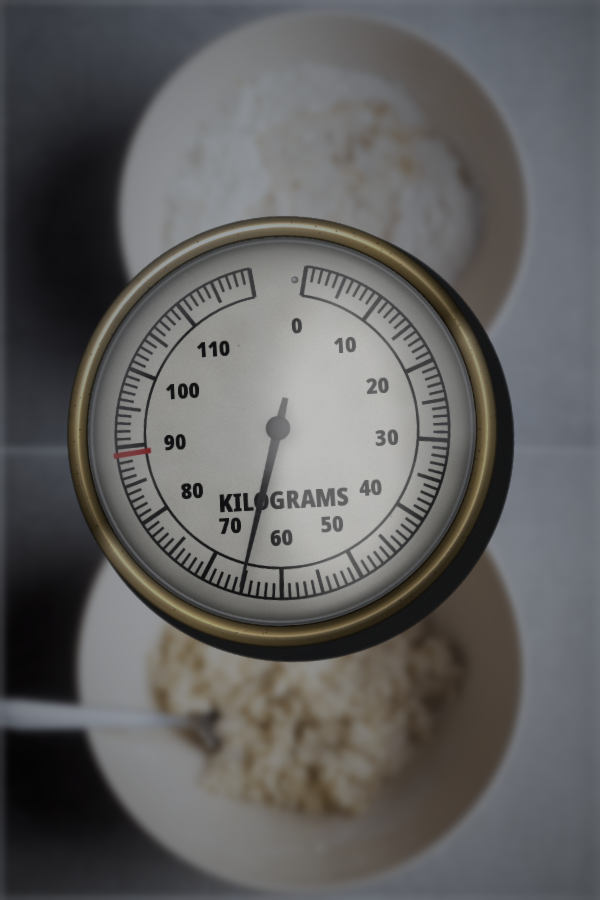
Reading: 65; kg
